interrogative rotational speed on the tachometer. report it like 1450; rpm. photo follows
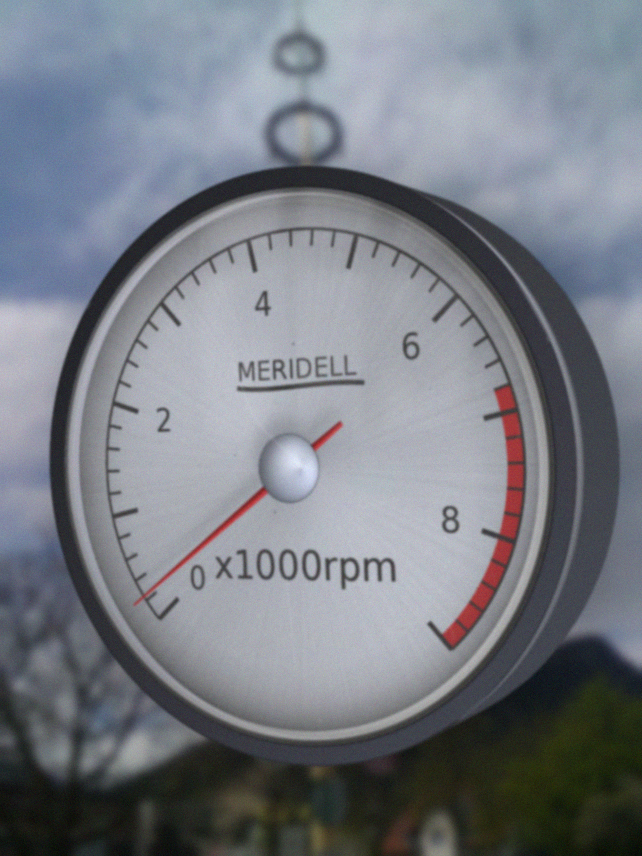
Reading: 200; rpm
